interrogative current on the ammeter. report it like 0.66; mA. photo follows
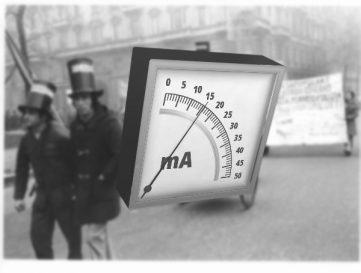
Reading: 15; mA
